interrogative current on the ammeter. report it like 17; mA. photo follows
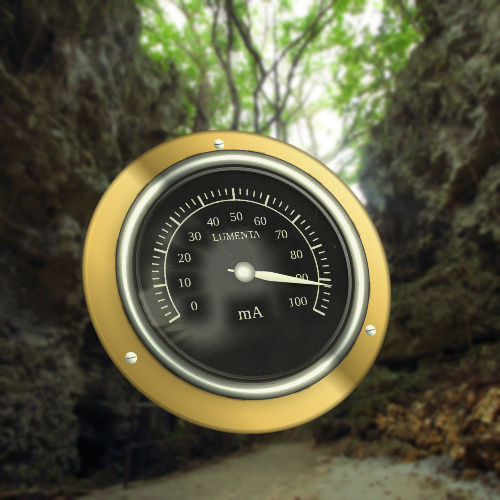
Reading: 92; mA
